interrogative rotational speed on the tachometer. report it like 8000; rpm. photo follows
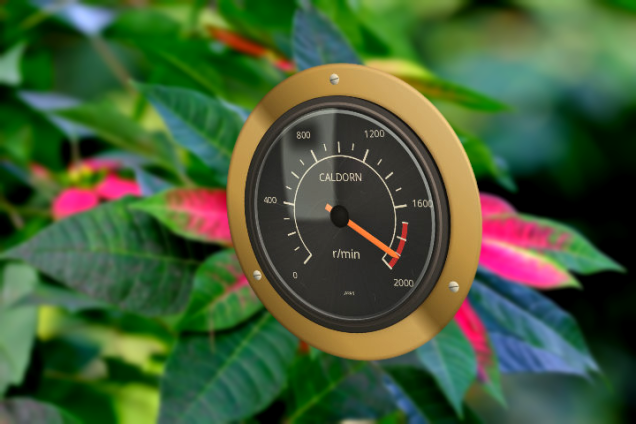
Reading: 1900; rpm
